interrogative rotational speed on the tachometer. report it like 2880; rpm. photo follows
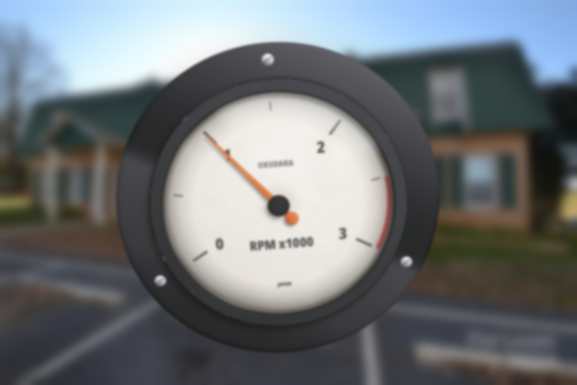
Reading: 1000; rpm
